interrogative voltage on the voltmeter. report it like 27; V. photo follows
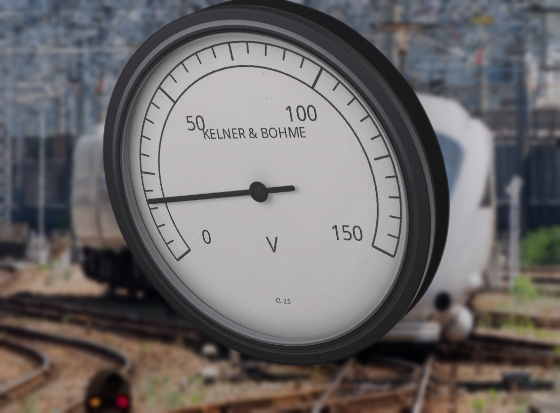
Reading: 17.5; V
